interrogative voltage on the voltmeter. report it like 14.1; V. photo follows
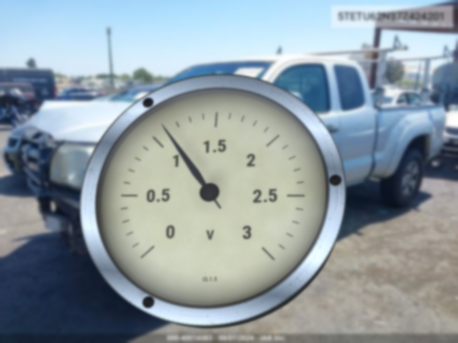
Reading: 1.1; V
